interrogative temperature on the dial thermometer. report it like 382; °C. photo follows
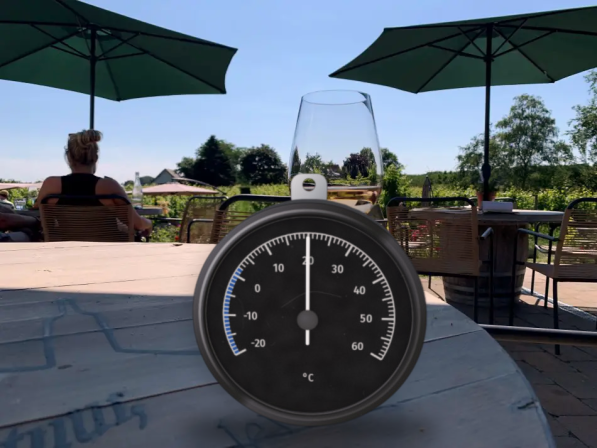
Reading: 20; °C
